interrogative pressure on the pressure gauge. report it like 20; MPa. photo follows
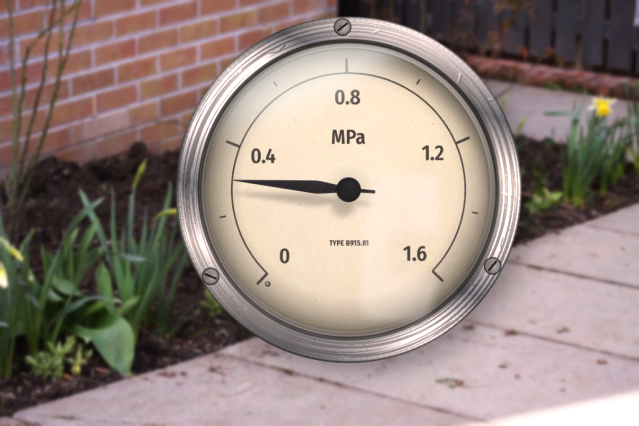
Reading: 0.3; MPa
